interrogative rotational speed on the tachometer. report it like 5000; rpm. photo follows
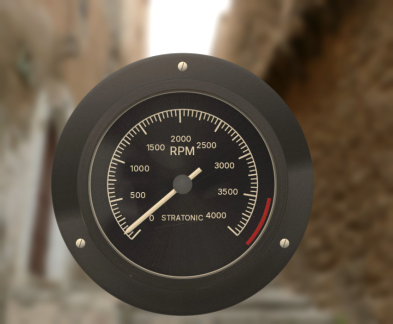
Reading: 100; rpm
